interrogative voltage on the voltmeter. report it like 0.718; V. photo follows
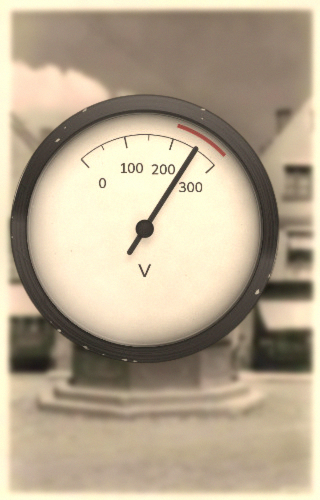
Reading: 250; V
